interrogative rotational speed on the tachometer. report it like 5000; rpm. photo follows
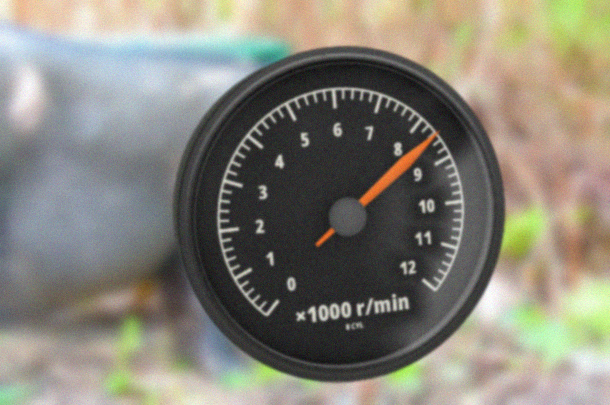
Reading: 8400; rpm
